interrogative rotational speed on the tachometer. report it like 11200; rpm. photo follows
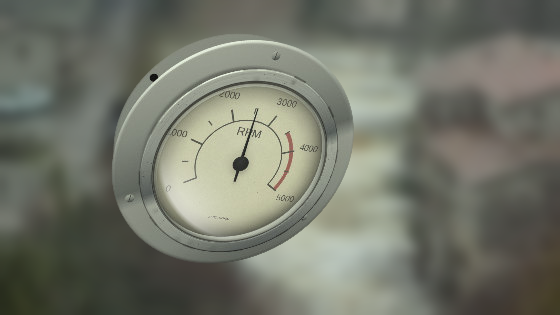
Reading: 2500; rpm
